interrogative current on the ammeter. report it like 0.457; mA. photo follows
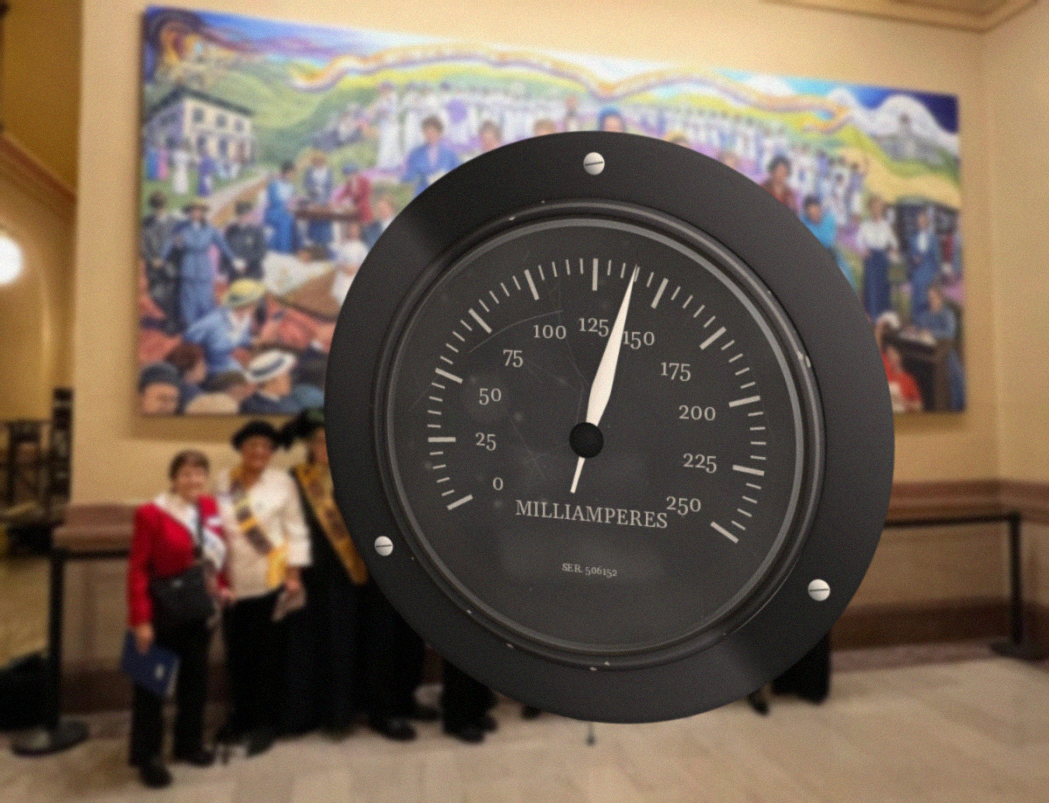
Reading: 140; mA
